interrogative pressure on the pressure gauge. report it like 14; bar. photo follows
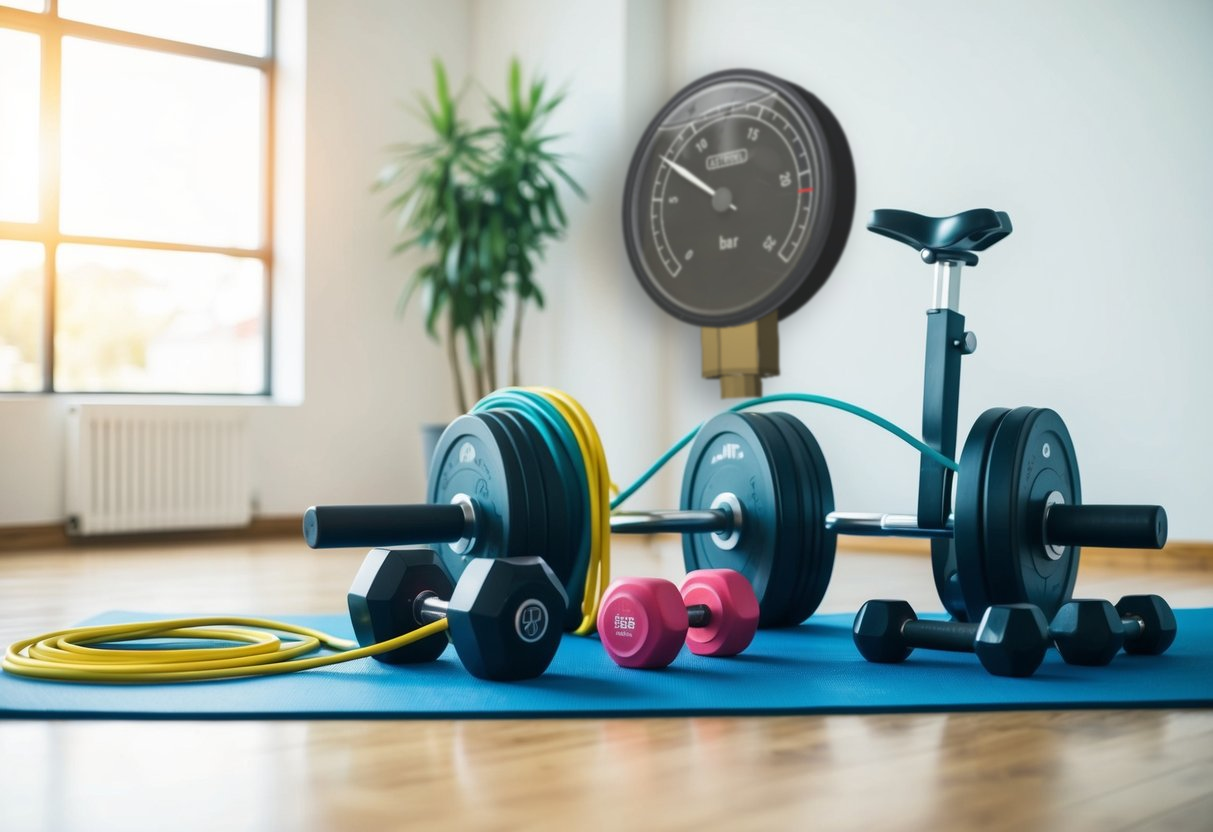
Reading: 7.5; bar
